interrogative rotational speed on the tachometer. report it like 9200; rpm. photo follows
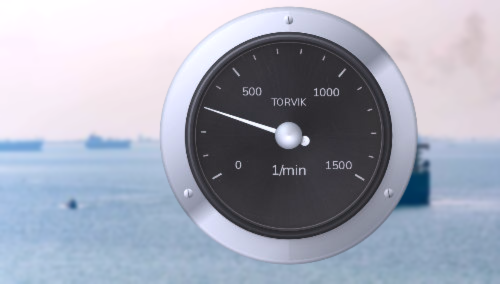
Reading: 300; rpm
